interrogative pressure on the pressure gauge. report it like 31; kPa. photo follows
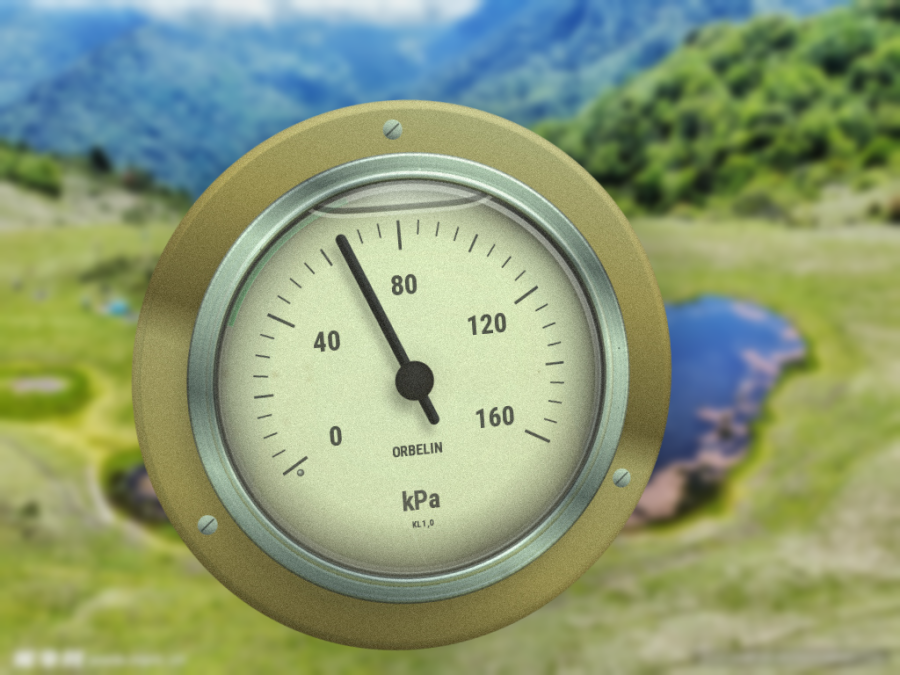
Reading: 65; kPa
